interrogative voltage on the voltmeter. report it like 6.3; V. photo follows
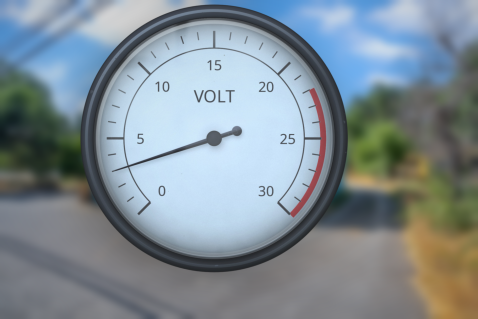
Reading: 3; V
